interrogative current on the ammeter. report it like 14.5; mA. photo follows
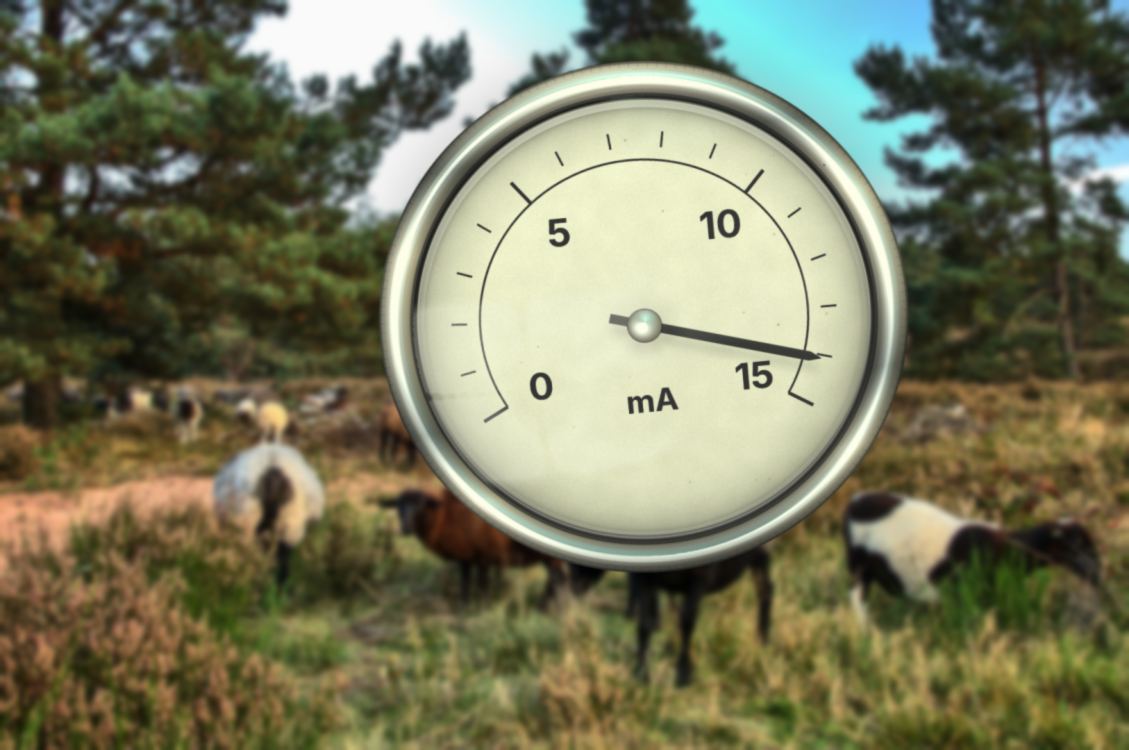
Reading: 14; mA
